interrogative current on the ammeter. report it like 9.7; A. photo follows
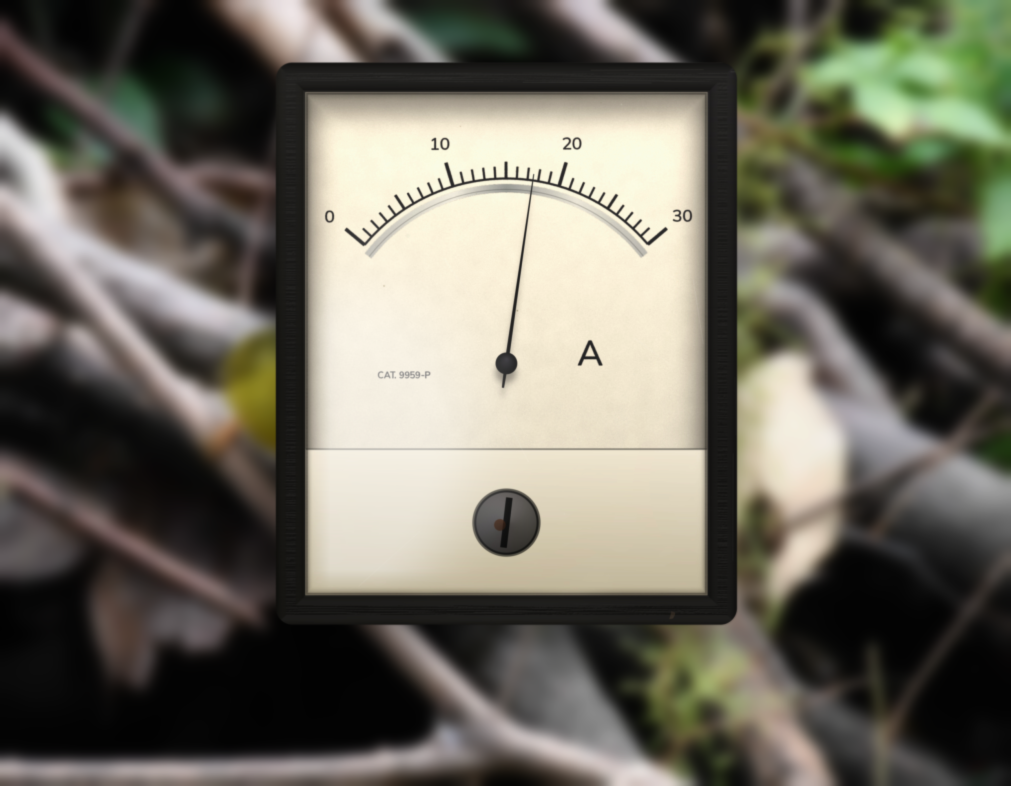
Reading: 17.5; A
